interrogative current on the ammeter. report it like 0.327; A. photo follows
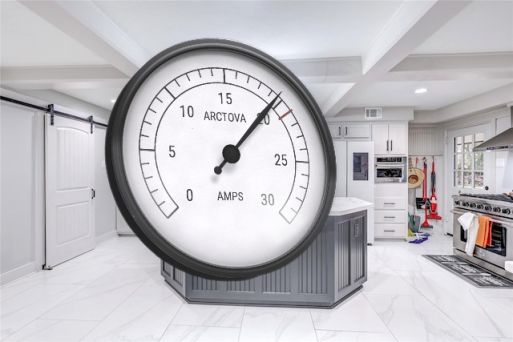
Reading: 19.5; A
